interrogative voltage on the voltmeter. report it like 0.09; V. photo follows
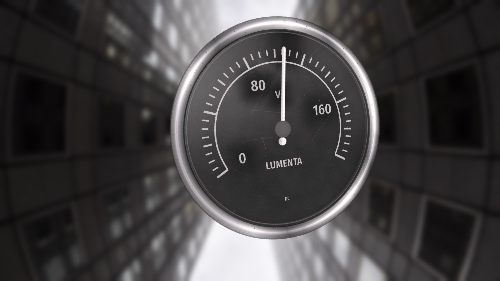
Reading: 105; V
